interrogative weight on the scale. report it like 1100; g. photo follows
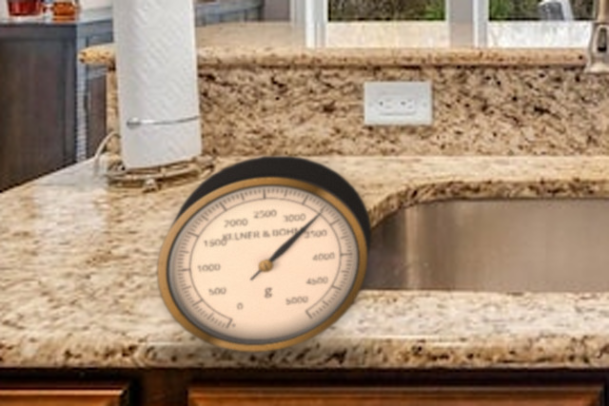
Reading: 3250; g
